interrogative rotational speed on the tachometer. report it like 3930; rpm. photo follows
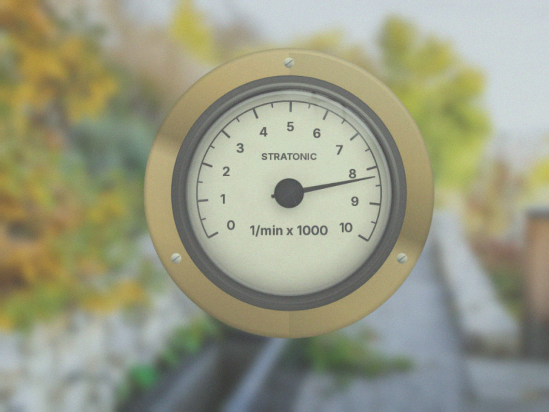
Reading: 8250; rpm
